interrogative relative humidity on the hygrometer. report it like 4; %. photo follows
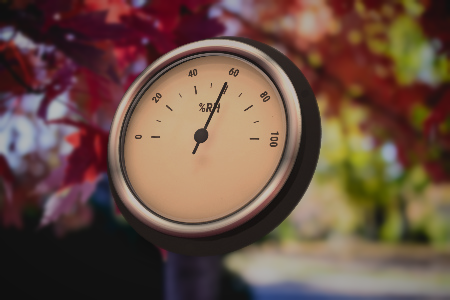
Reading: 60; %
